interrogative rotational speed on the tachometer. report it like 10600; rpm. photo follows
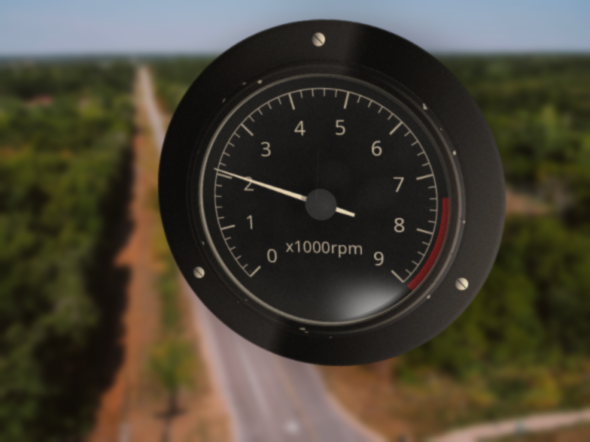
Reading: 2100; rpm
